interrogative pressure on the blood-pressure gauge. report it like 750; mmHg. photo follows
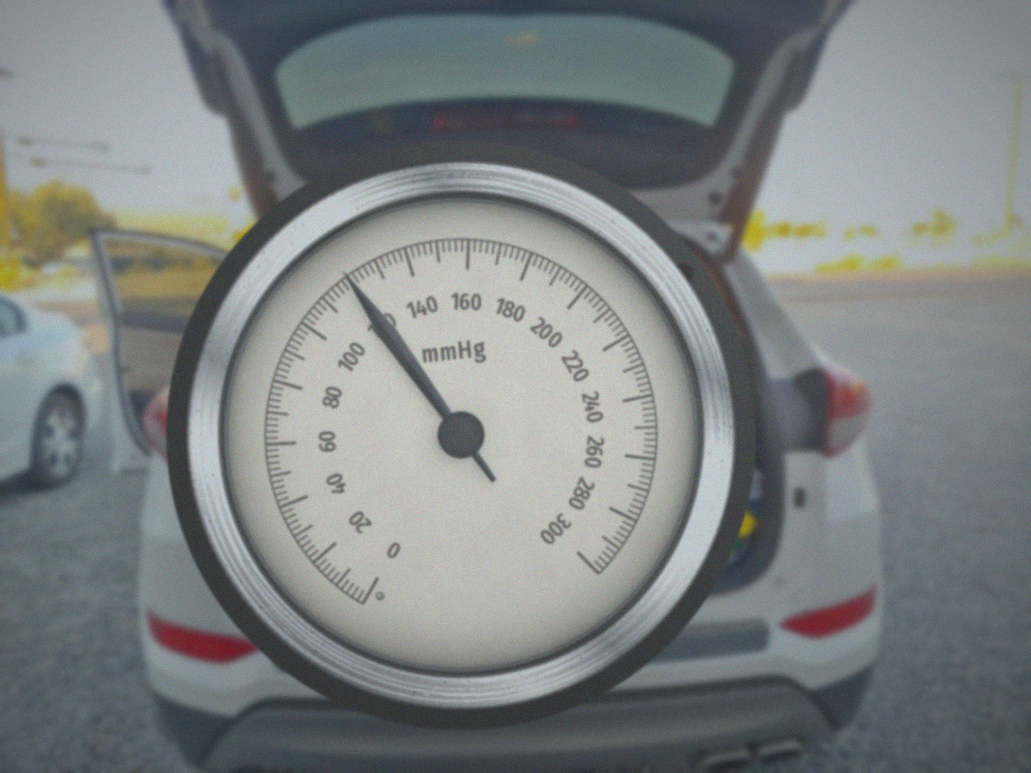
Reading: 120; mmHg
